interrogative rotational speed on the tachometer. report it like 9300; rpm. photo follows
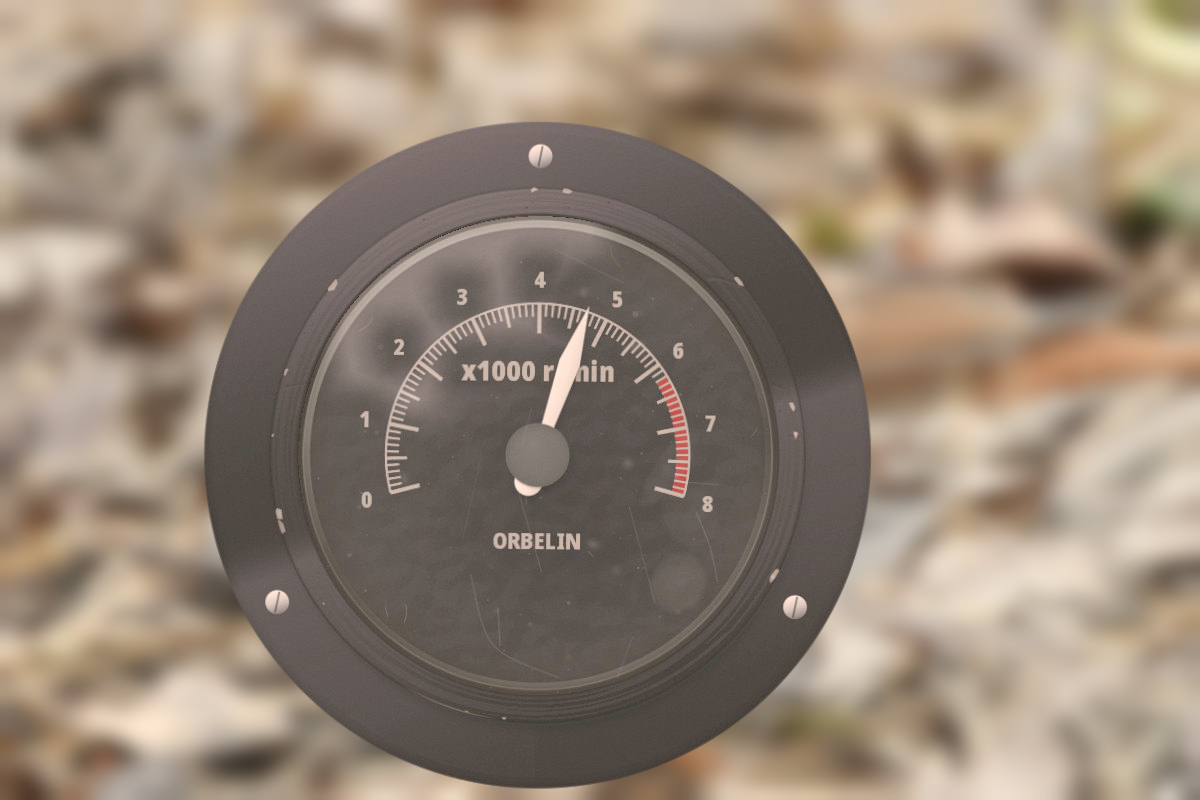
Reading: 4700; rpm
